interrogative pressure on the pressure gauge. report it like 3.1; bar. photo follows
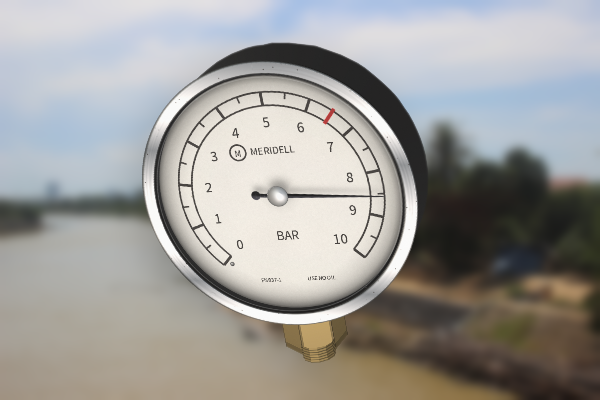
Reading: 8.5; bar
